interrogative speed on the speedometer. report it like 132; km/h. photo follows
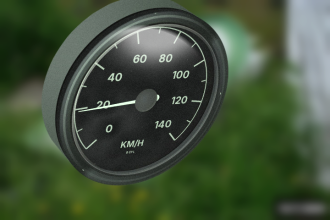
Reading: 20; km/h
